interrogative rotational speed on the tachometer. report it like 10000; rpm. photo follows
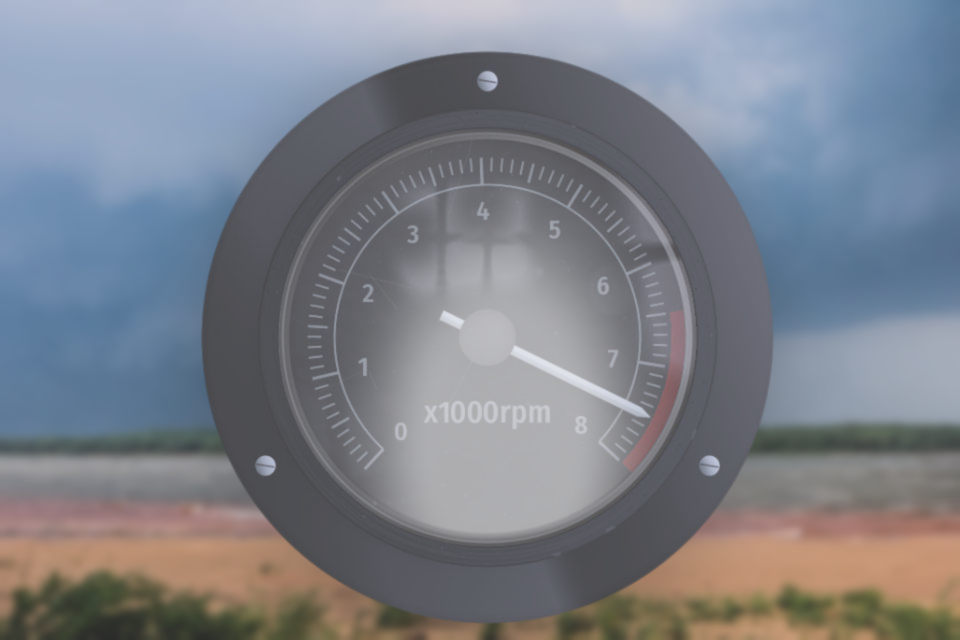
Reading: 7500; rpm
